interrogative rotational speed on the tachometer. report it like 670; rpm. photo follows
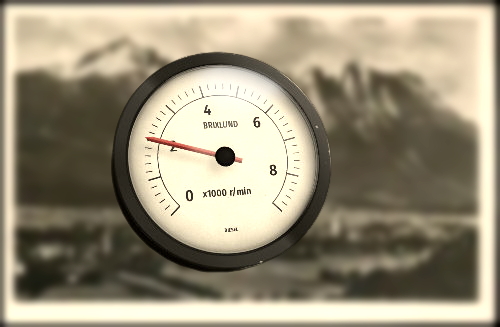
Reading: 2000; rpm
